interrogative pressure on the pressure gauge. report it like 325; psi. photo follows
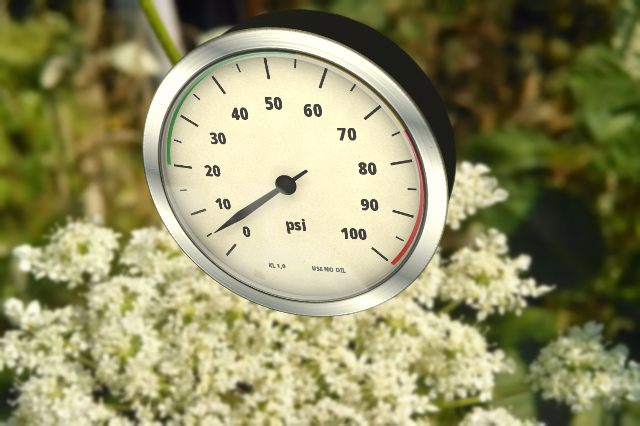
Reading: 5; psi
